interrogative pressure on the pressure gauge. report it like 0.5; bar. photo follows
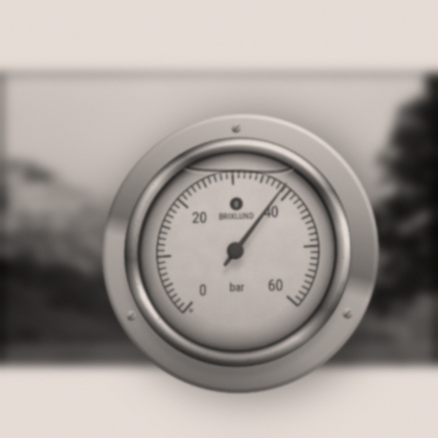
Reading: 39; bar
